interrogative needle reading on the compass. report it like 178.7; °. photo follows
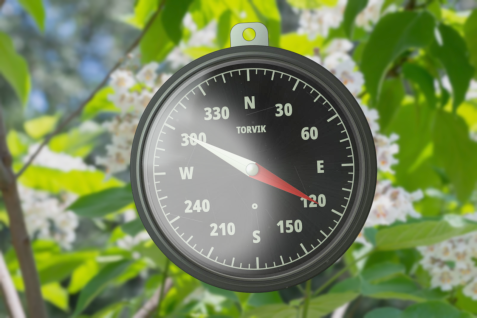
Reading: 120; °
